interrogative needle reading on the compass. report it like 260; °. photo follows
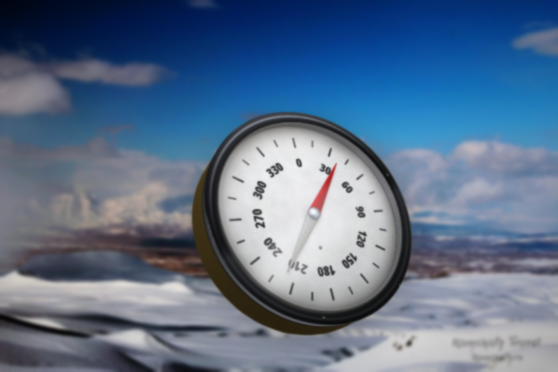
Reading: 37.5; °
